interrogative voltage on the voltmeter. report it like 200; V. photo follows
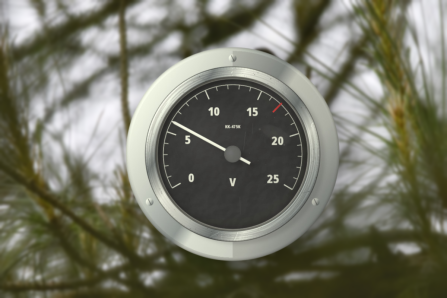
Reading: 6; V
